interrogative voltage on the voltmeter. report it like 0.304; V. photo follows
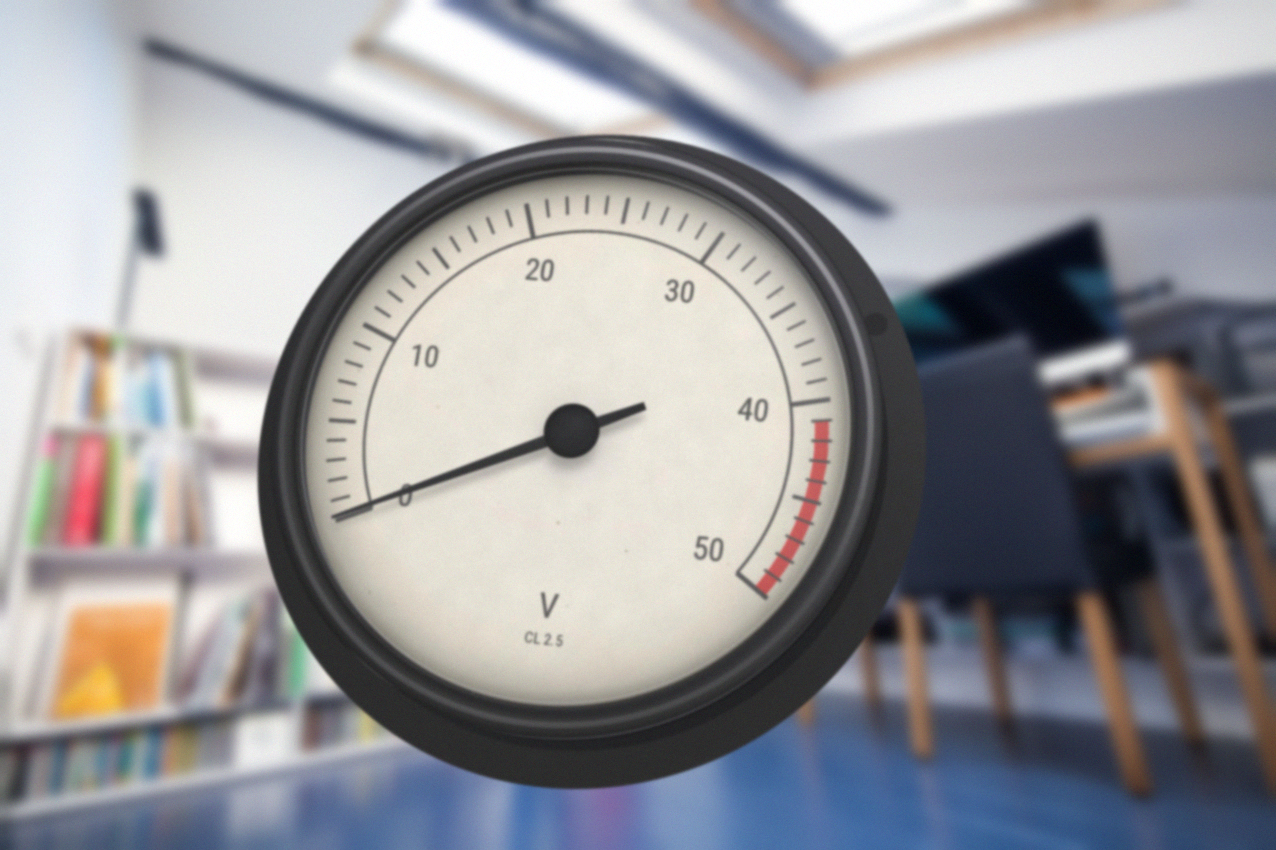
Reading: 0; V
